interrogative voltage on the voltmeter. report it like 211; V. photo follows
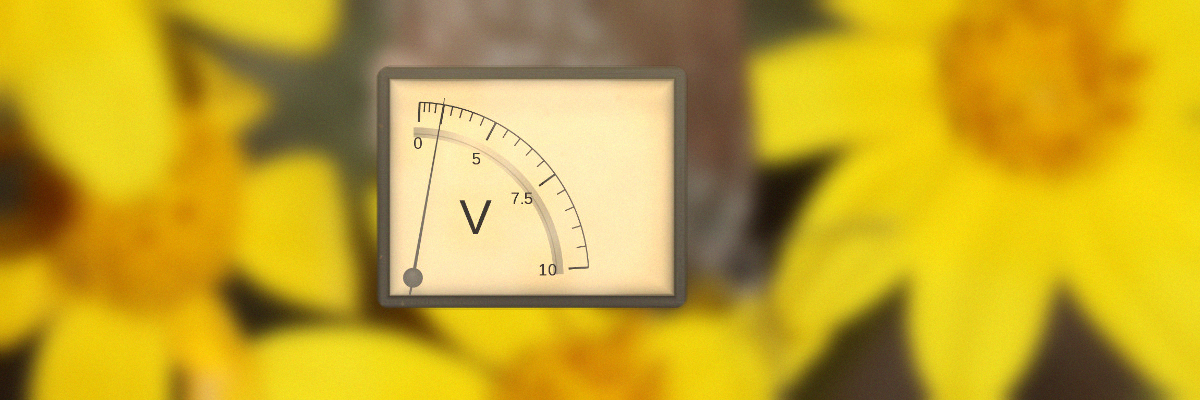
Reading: 2.5; V
